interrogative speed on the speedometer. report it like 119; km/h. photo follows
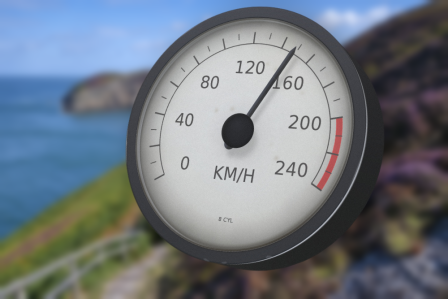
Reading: 150; km/h
